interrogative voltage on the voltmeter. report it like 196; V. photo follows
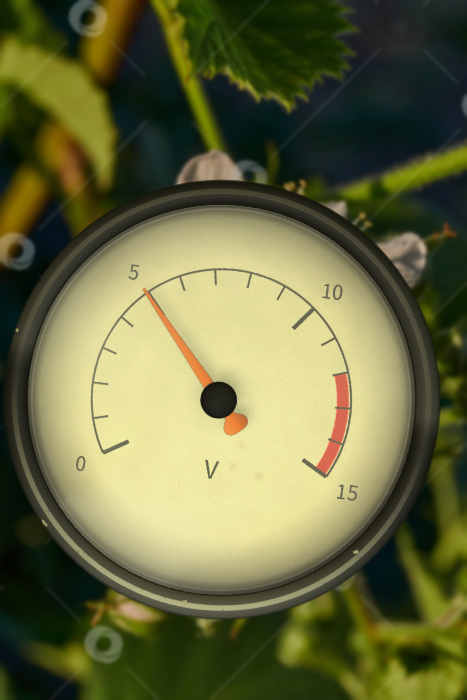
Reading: 5; V
